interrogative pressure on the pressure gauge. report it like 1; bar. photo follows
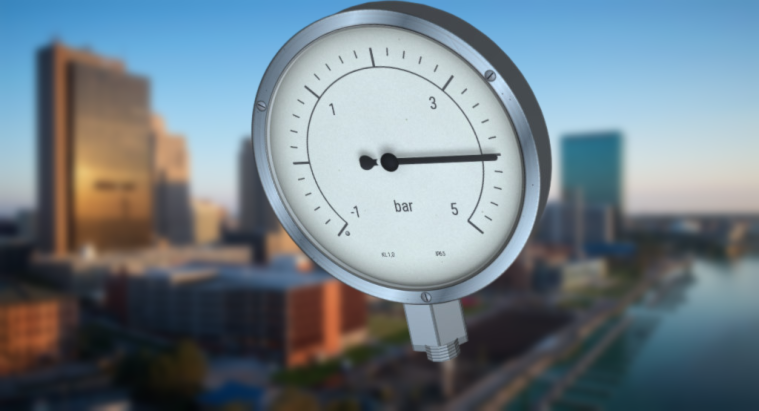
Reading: 4; bar
